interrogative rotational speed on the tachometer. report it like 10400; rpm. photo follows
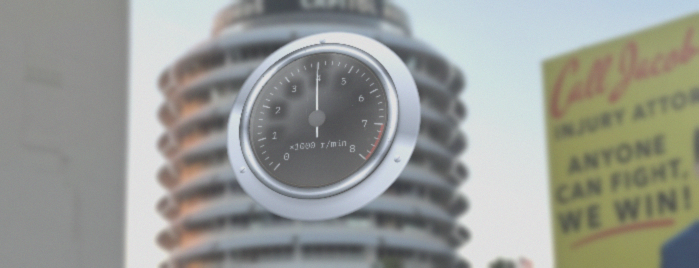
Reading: 4000; rpm
